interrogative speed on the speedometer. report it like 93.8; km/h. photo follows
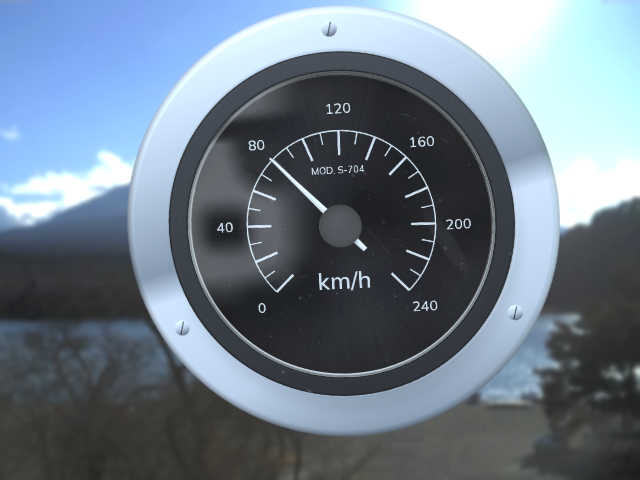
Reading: 80; km/h
